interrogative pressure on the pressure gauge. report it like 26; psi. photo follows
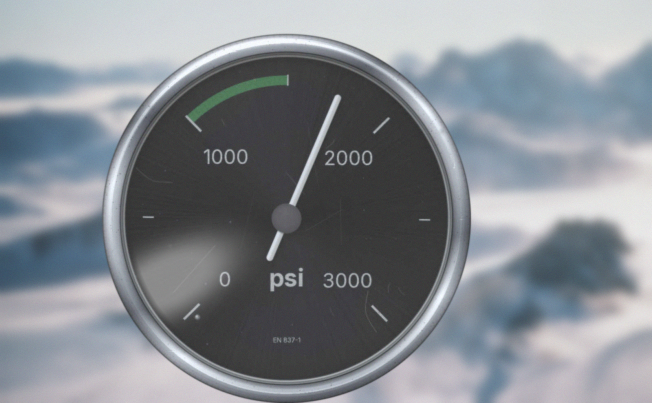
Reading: 1750; psi
